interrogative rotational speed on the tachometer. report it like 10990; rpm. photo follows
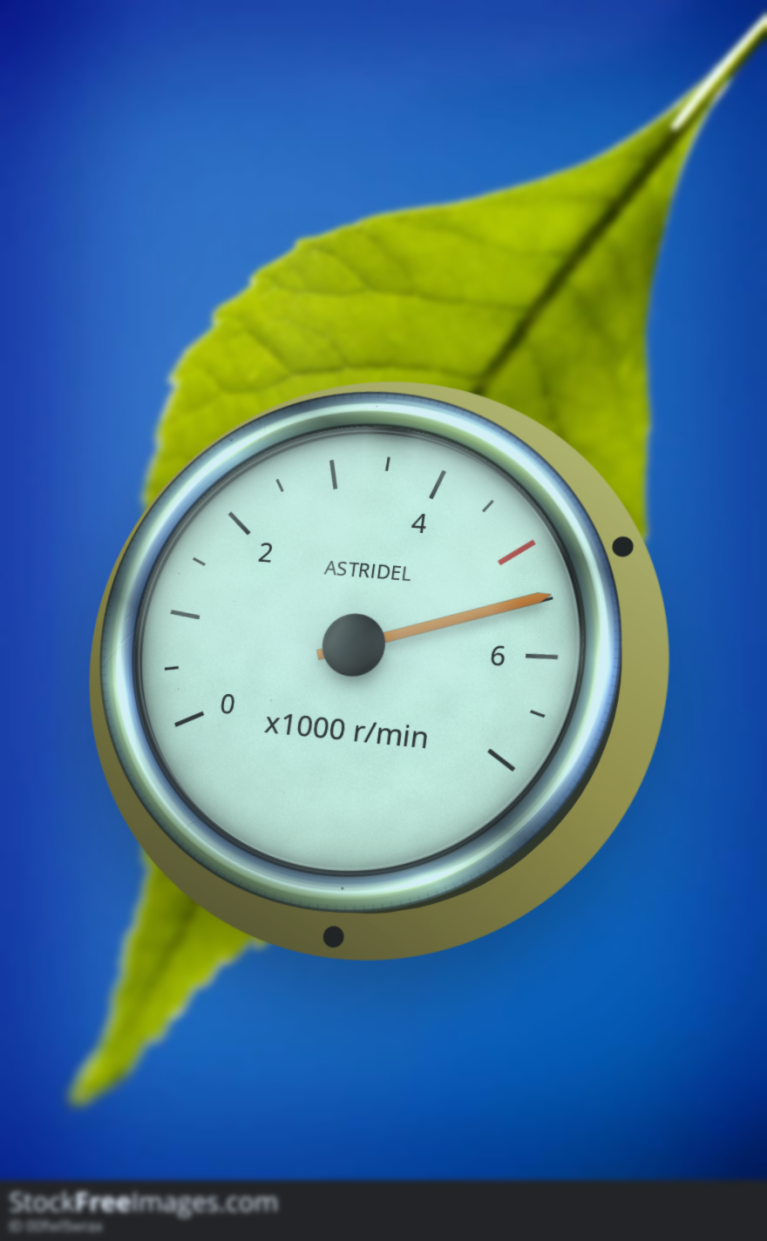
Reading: 5500; rpm
